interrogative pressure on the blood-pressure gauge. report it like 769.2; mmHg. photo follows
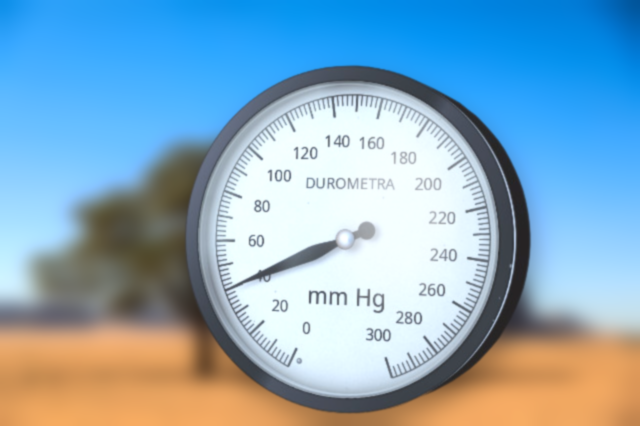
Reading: 40; mmHg
